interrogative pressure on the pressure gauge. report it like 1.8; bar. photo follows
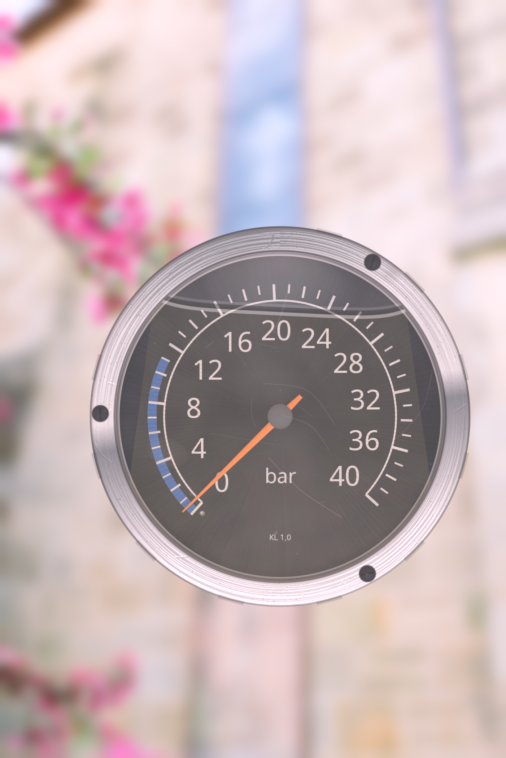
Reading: 0.5; bar
